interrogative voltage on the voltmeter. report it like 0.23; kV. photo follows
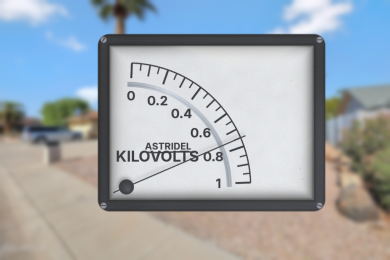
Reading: 0.75; kV
